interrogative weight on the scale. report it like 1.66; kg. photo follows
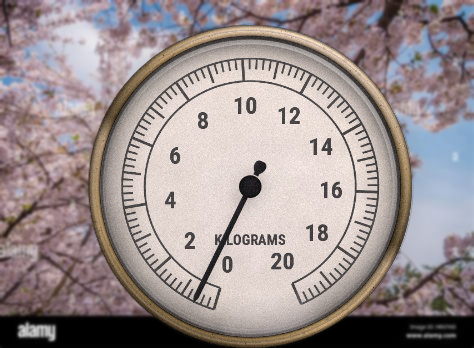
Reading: 0.6; kg
